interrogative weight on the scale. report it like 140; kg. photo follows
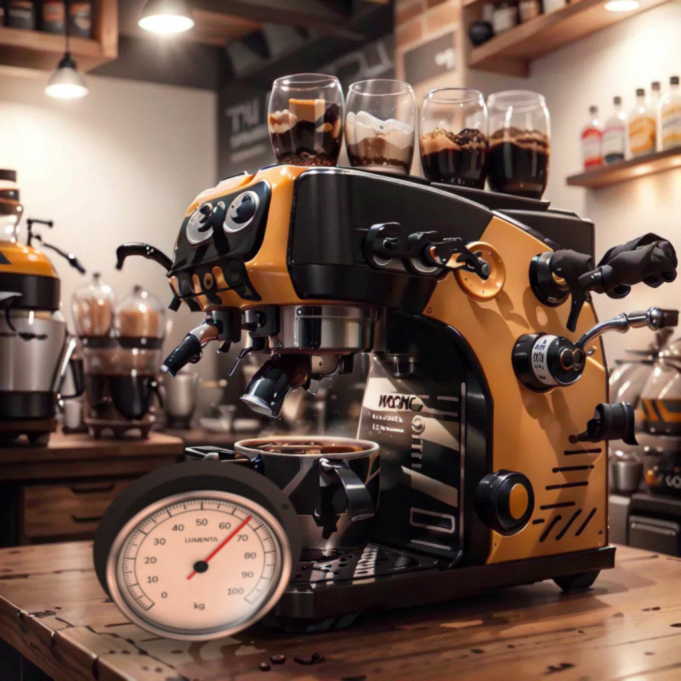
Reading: 65; kg
